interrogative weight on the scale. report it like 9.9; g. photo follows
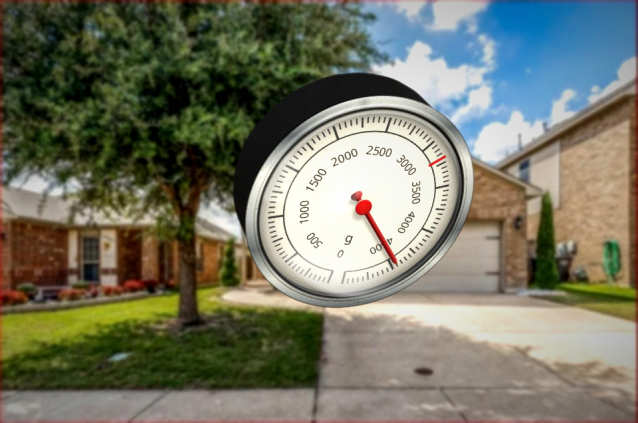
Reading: 4450; g
